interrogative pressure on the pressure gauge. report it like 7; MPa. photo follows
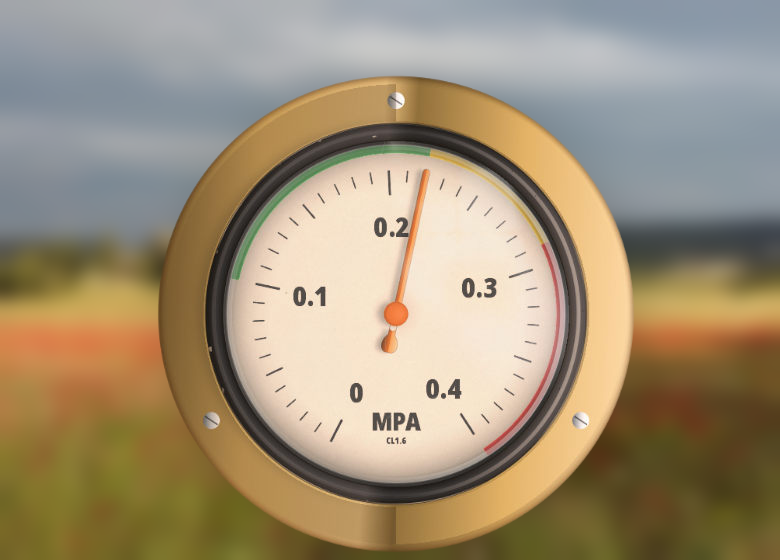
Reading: 0.22; MPa
